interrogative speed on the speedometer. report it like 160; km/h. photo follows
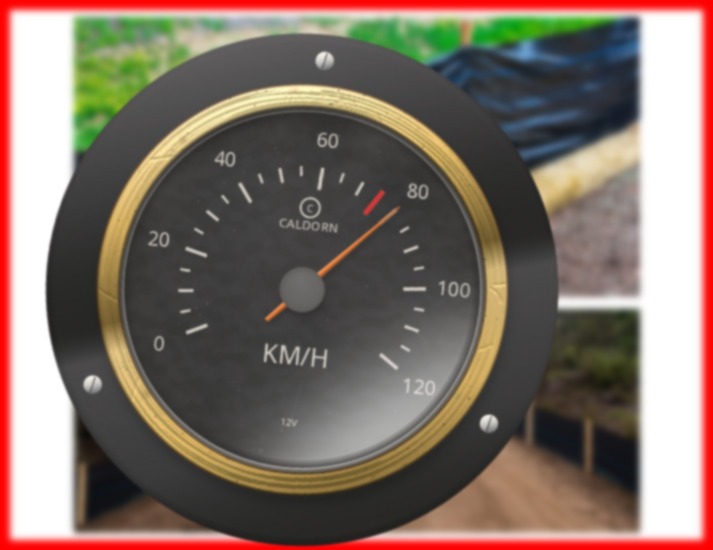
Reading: 80; km/h
